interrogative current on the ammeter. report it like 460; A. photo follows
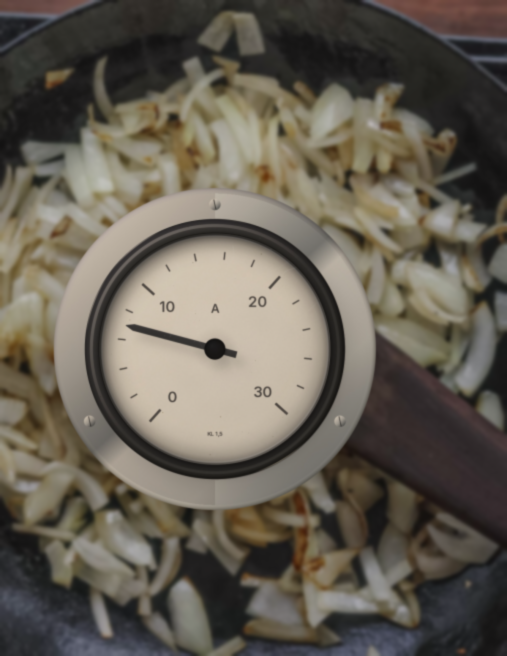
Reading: 7; A
